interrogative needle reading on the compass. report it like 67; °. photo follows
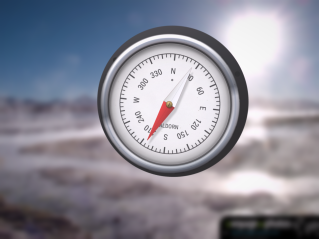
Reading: 205; °
